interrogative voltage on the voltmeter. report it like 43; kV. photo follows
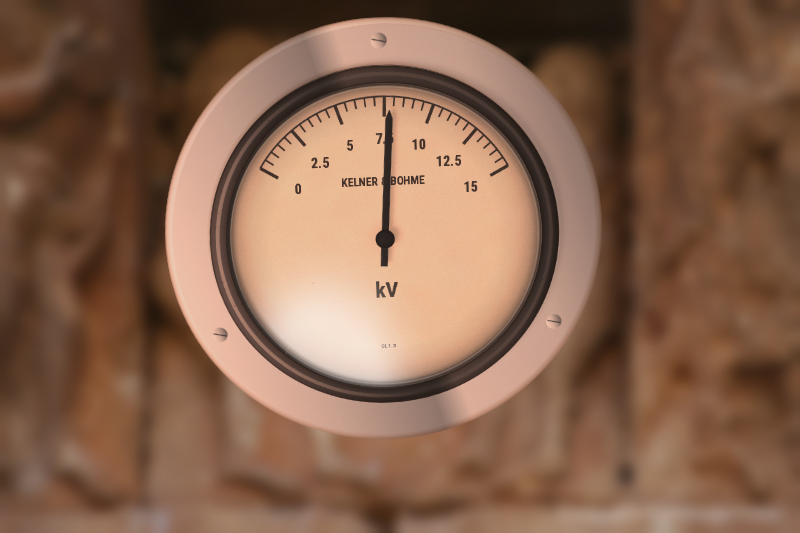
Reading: 7.75; kV
